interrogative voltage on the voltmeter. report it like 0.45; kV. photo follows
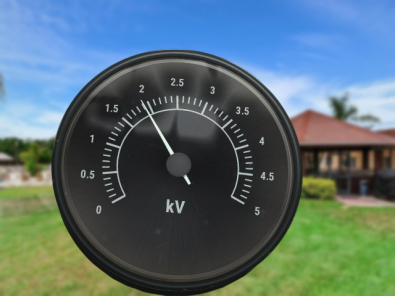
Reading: 1.9; kV
